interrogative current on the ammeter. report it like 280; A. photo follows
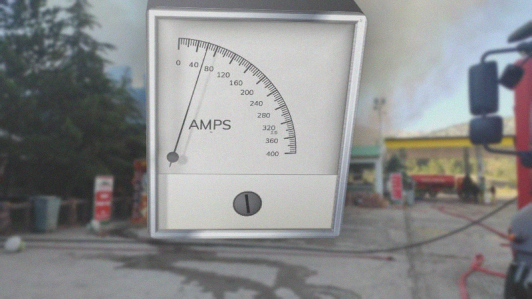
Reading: 60; A
